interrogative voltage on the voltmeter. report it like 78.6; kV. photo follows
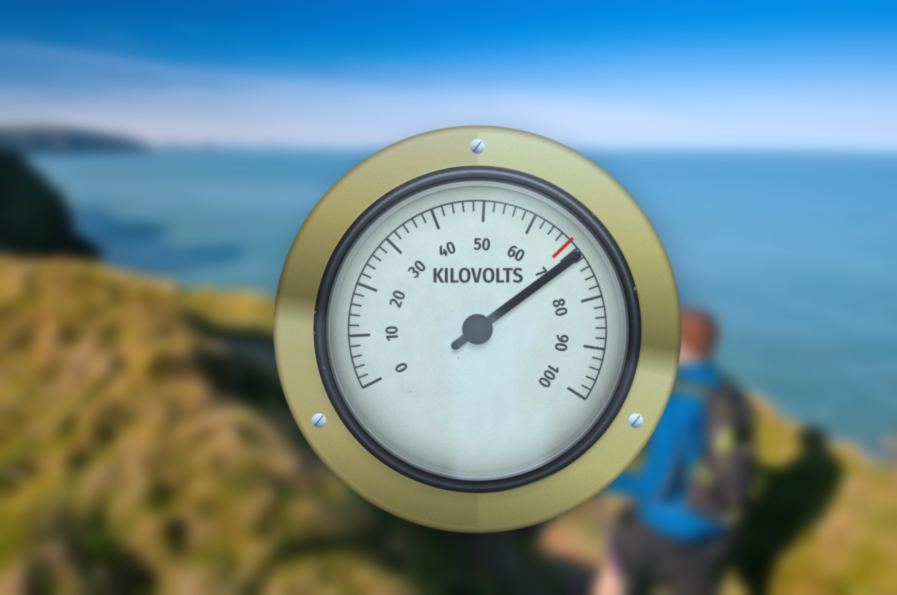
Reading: 71; kV
